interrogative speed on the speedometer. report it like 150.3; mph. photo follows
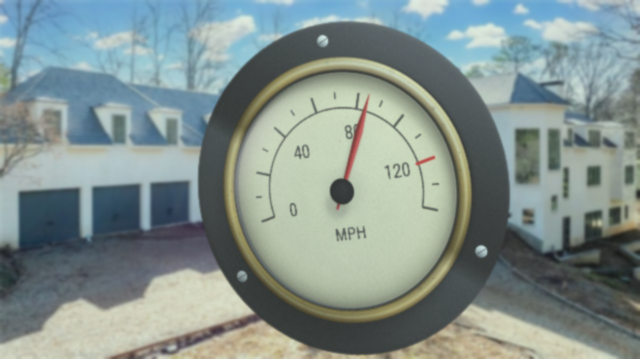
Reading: 85; mph
